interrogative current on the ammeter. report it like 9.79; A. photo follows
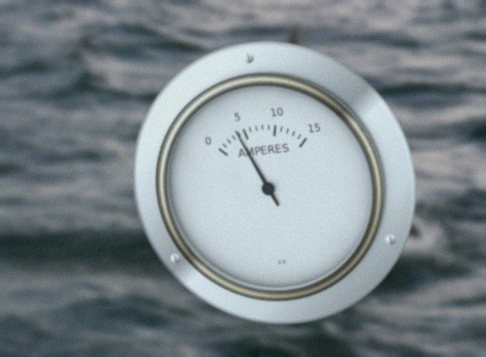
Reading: 4; A
